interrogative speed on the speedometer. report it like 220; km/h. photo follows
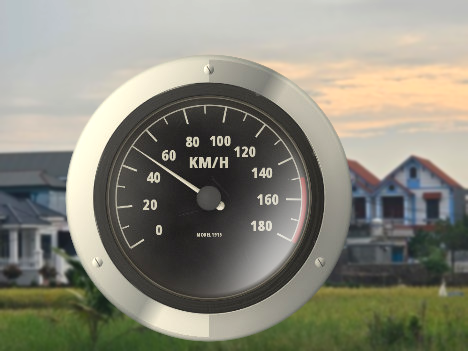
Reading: 50; km/h
